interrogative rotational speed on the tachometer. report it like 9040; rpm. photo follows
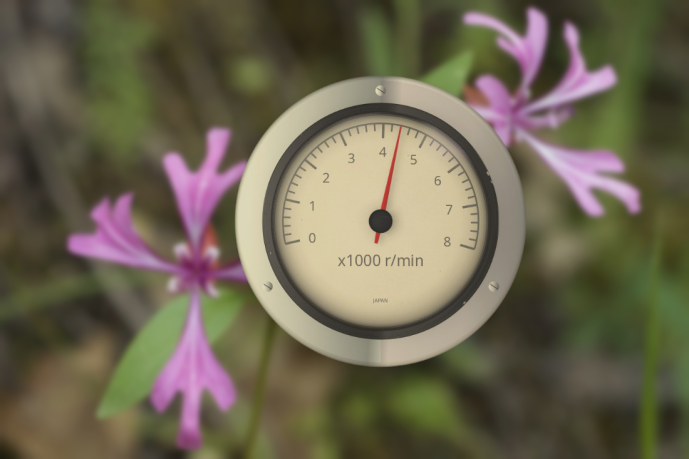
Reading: 4400; rpm
